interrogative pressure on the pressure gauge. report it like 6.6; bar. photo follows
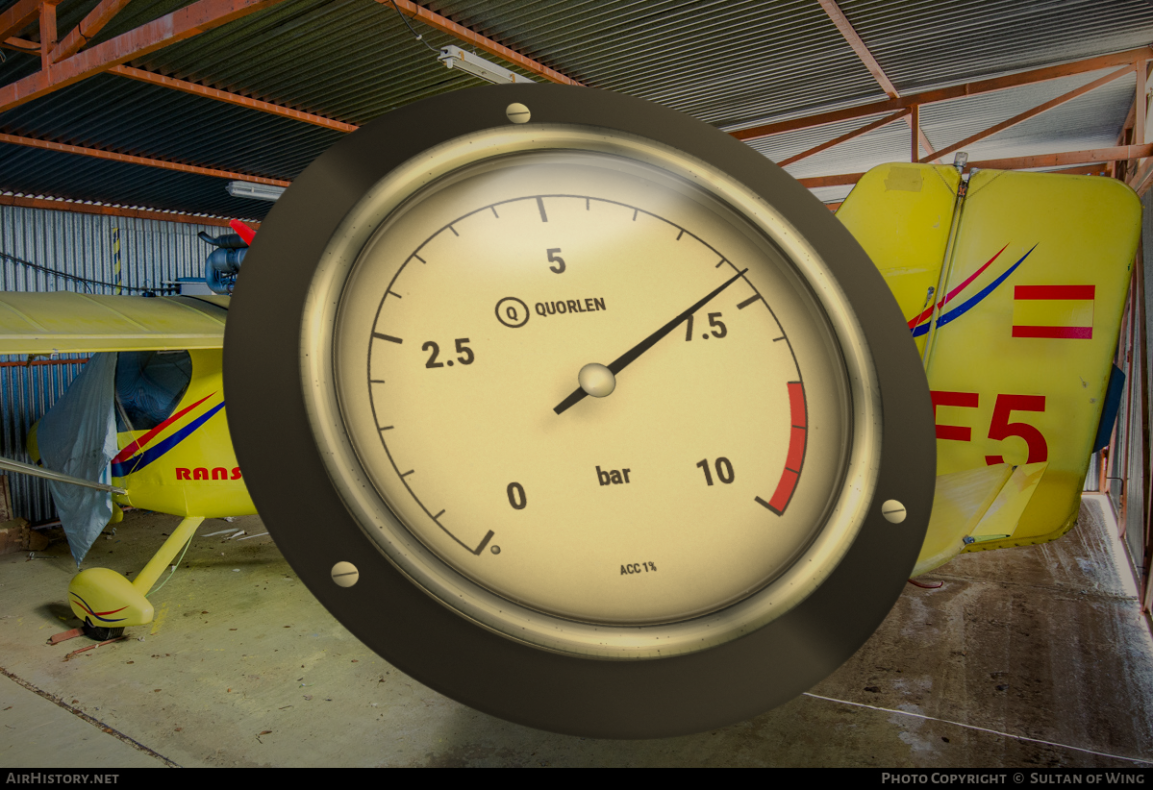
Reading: 7.25; bar
